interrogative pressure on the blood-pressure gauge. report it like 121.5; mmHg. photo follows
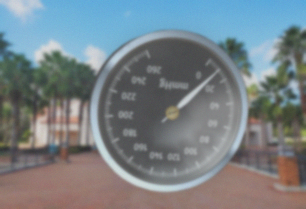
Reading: 10; mmHg
